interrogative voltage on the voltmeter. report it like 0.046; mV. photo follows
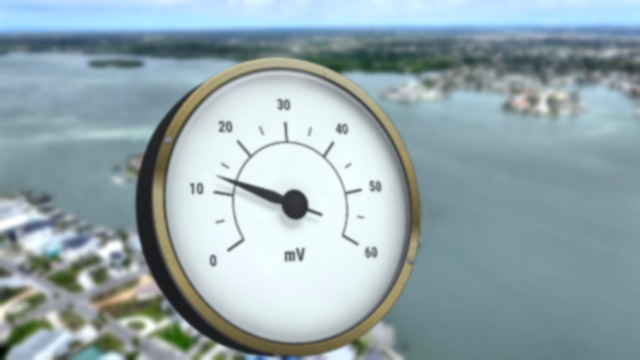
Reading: 12.5; mV
